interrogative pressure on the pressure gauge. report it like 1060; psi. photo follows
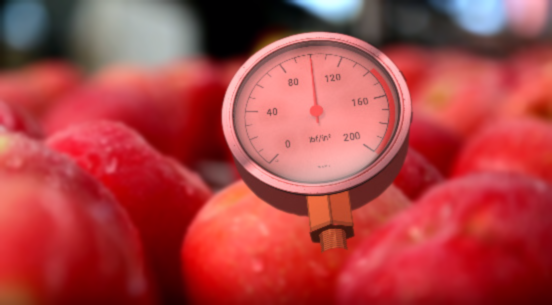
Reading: 100; psi
